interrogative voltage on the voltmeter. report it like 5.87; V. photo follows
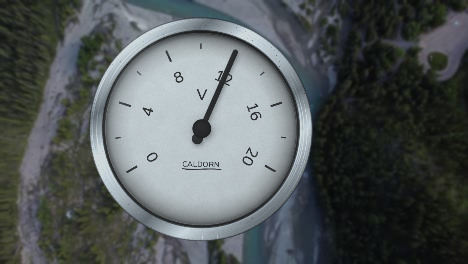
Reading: 12; V
